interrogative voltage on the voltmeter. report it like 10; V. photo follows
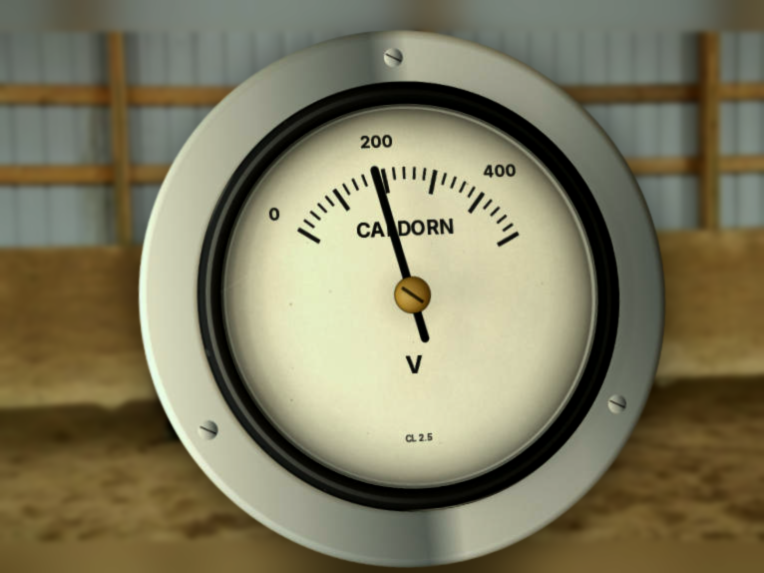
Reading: 180; V
